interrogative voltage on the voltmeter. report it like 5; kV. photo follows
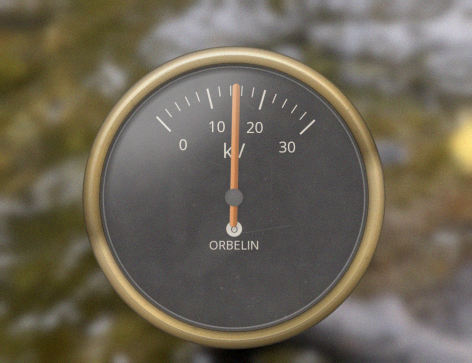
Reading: 15; kV
